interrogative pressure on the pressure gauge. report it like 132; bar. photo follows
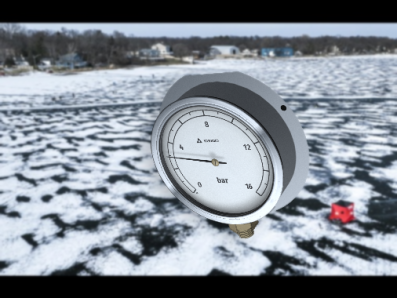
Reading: 3; bar
